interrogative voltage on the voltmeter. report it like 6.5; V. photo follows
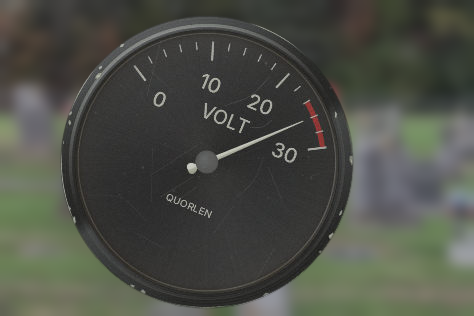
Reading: 26; V
